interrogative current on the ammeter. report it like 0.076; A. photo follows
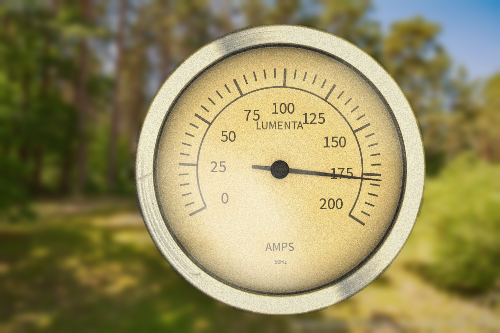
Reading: 177.5; A
